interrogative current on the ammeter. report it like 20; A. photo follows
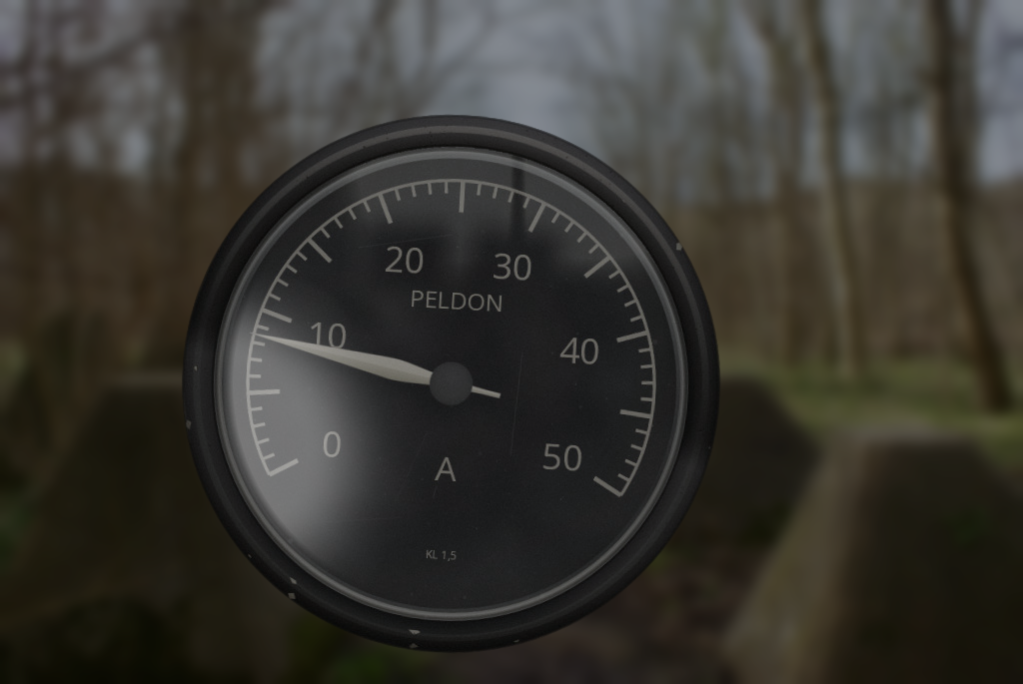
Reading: 8.5; A
